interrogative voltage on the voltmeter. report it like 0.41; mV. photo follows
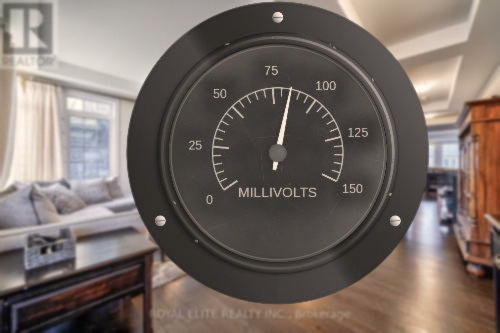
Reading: 85; mV
